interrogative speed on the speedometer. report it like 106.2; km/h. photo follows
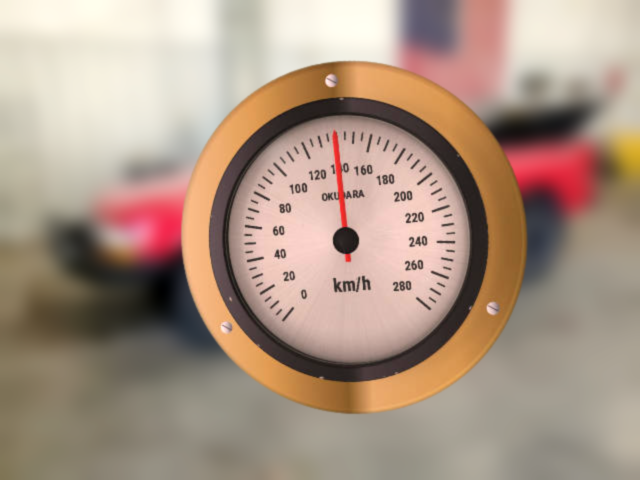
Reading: 140; km/h
